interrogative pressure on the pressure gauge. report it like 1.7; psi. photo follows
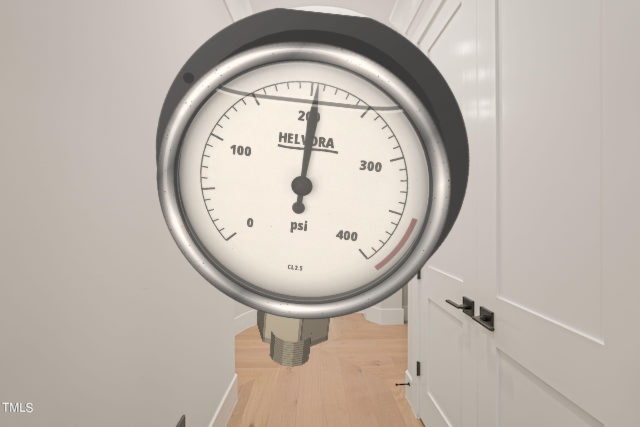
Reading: 205; psi
